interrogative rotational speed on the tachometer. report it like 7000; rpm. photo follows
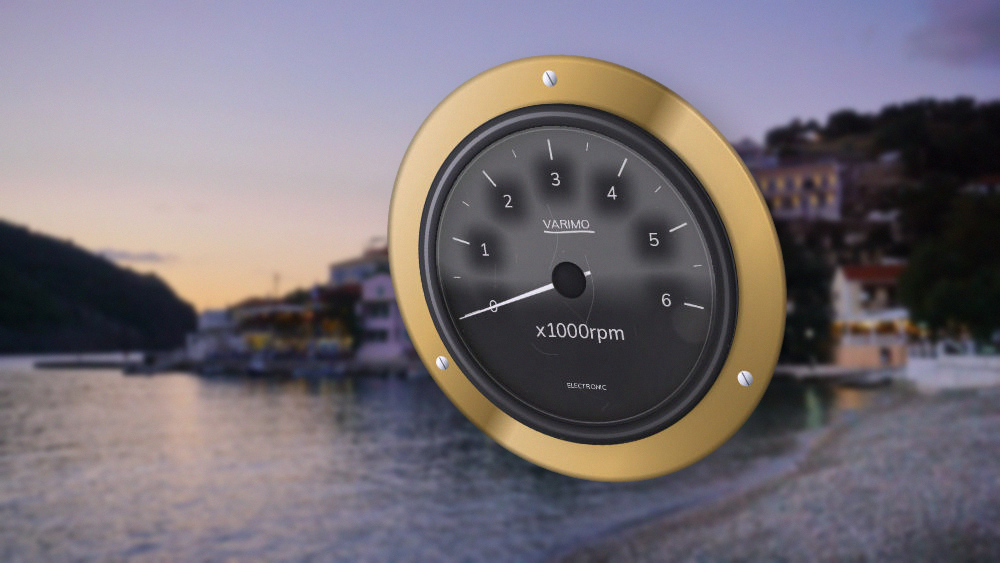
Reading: 0; rpm
